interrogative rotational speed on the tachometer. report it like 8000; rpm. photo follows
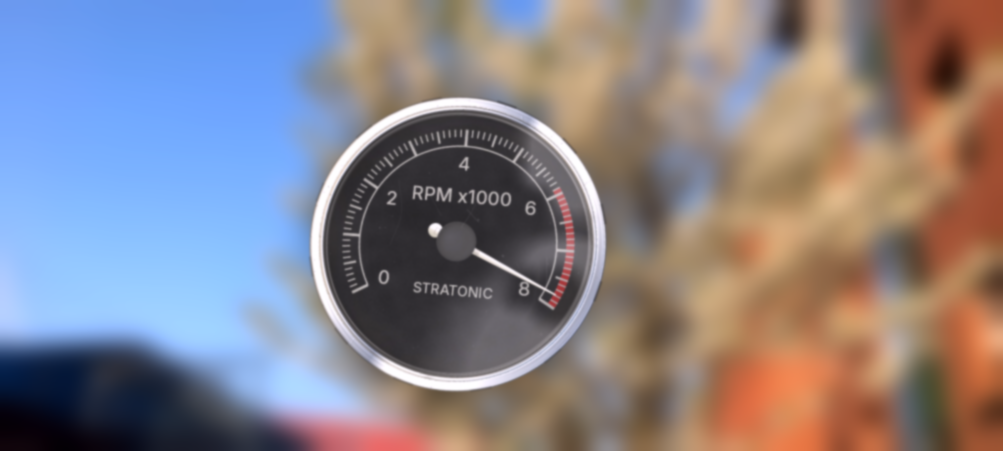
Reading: 7800; rpm
